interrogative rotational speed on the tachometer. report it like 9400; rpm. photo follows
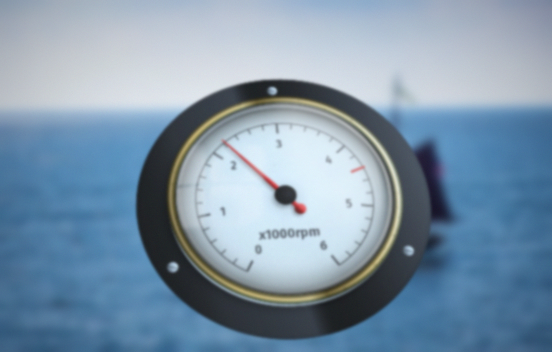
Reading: 2200; rpm
